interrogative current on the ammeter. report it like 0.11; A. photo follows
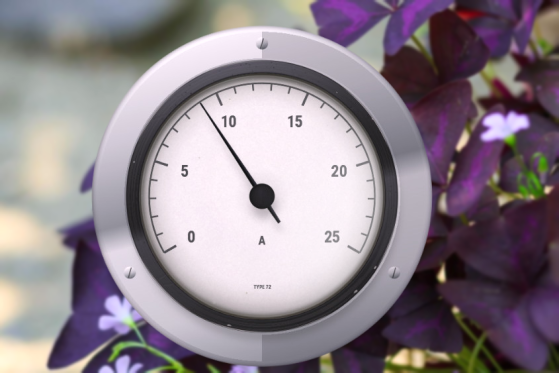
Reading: 9; A
